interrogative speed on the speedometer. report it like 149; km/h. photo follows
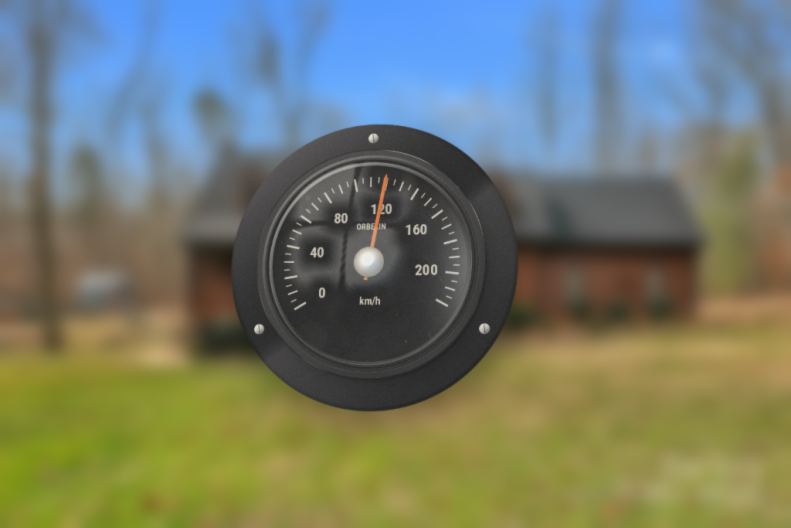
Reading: 120; km/h
